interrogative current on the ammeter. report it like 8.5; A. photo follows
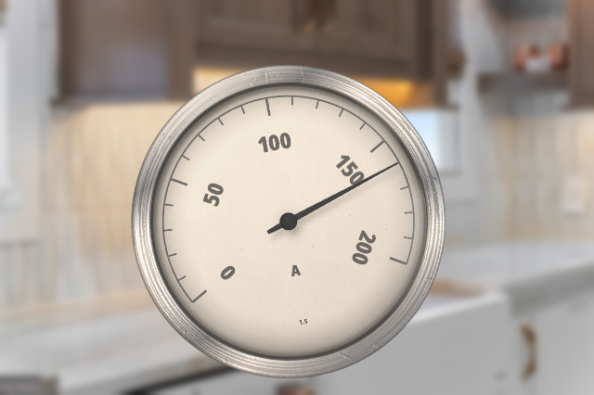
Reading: 160; A
